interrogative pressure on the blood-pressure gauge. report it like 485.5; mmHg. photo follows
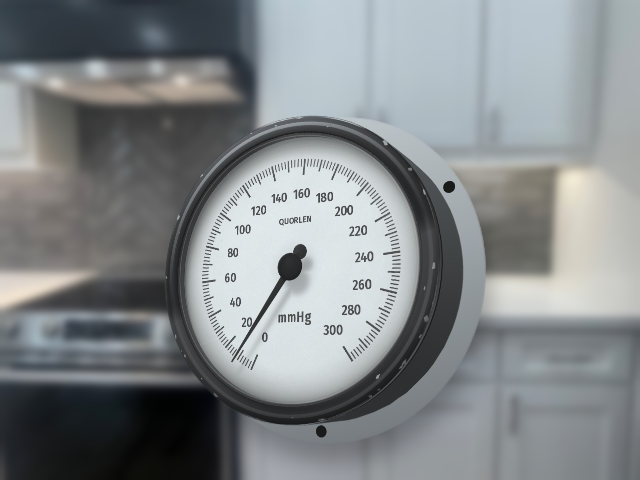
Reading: 10; mmHg
